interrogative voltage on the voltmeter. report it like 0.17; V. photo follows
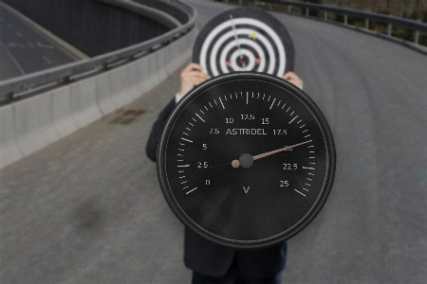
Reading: 20; V
